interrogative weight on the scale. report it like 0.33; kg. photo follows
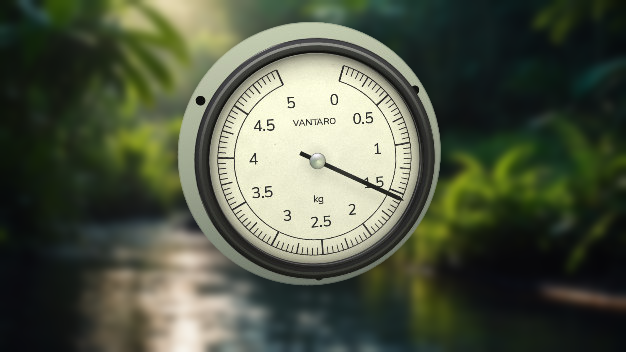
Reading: 1.55; kg
